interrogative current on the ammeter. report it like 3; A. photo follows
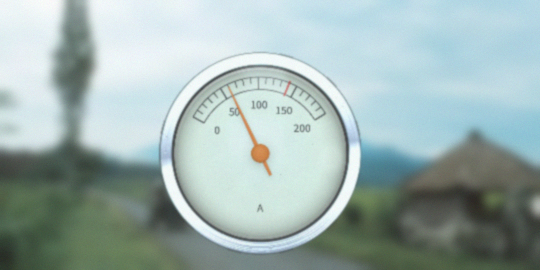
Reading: 60; A
